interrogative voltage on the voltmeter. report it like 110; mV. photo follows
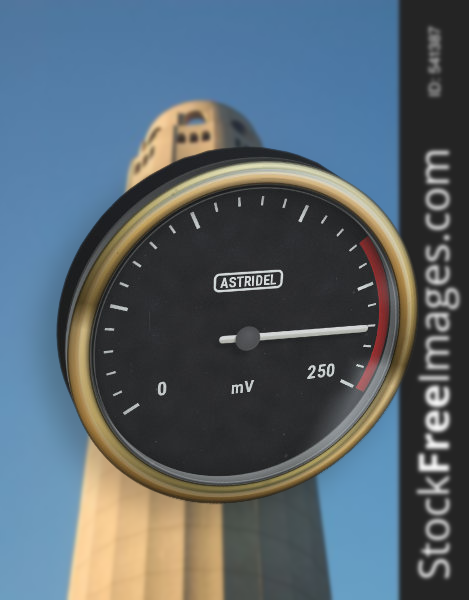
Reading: 220; mV
